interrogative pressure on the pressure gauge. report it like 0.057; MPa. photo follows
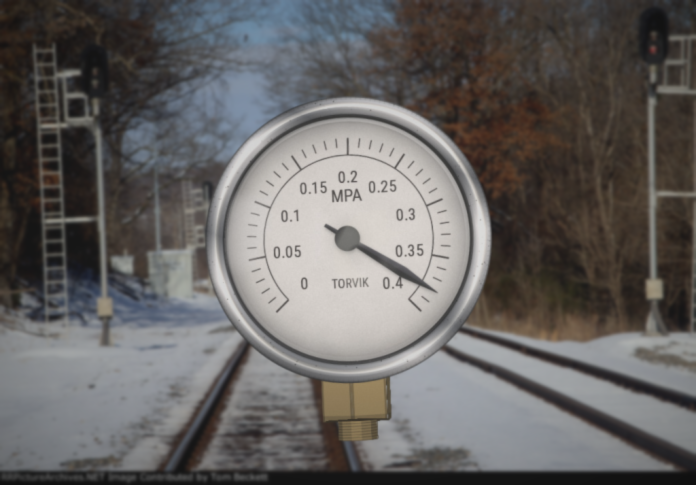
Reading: 0.38; MPa
